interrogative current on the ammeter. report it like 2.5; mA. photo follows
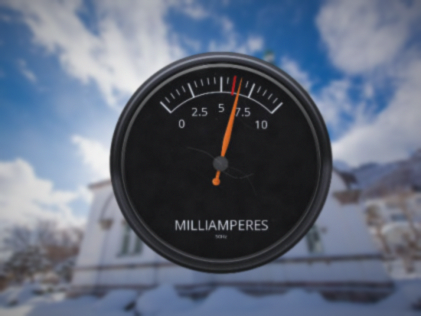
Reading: 6.5; mA
